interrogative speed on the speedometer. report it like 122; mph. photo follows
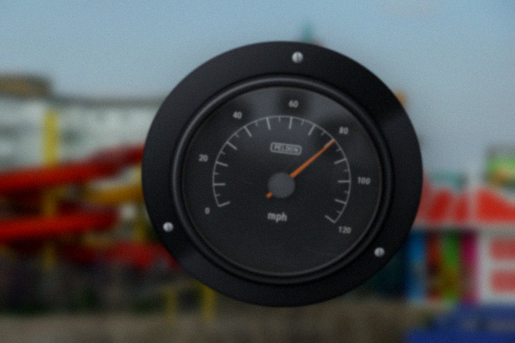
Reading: 80; mph
